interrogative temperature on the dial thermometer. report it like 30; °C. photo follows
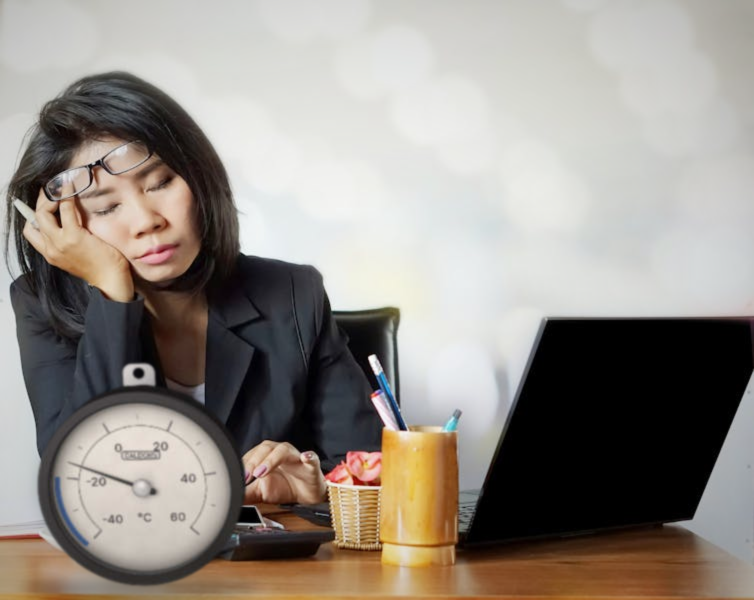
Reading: -15; °C
